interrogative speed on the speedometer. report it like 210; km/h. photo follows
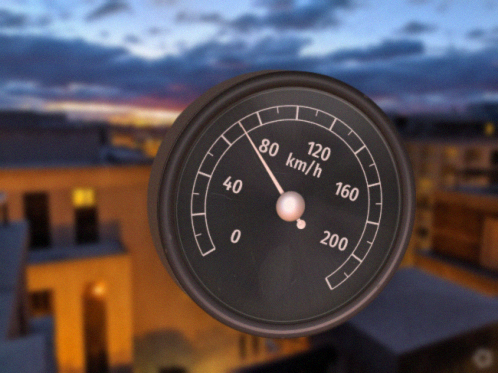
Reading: 70; km/h
